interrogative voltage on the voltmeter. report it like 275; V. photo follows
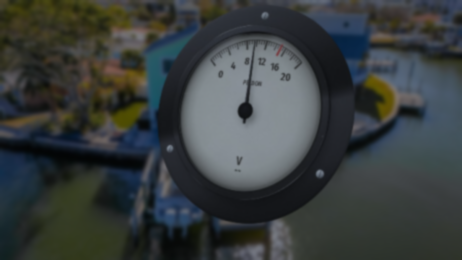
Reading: 10; V
